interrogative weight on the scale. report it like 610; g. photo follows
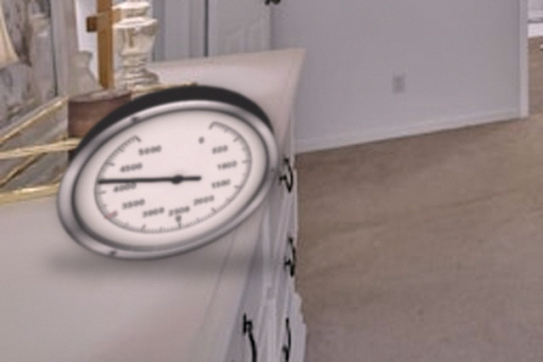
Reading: 4250; g
